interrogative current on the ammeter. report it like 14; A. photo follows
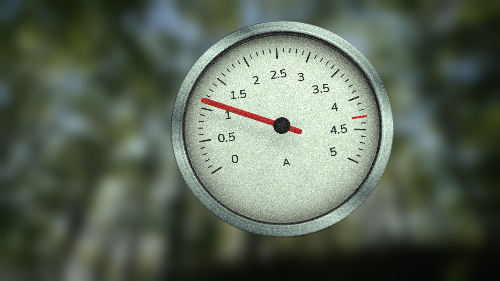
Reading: 1.1; A
